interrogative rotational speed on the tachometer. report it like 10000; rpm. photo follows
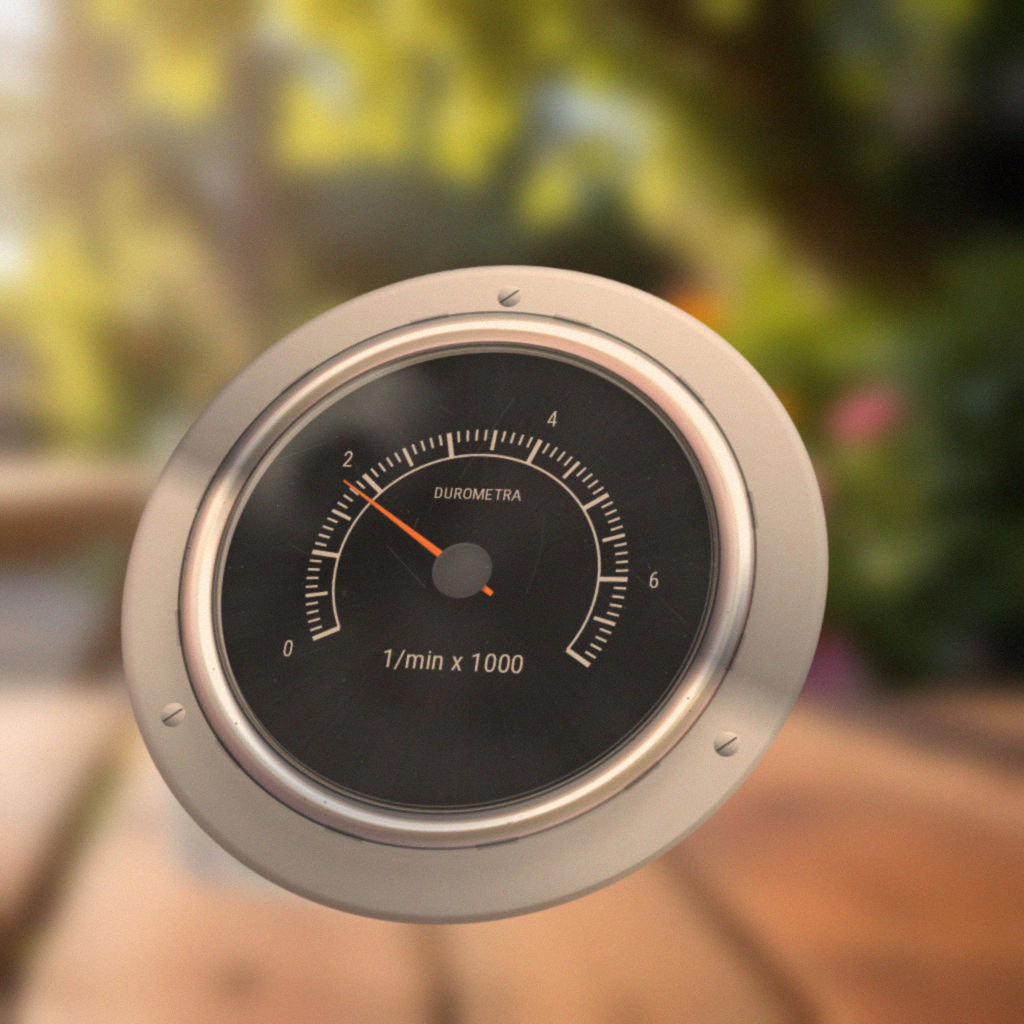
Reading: 1800; rpm
